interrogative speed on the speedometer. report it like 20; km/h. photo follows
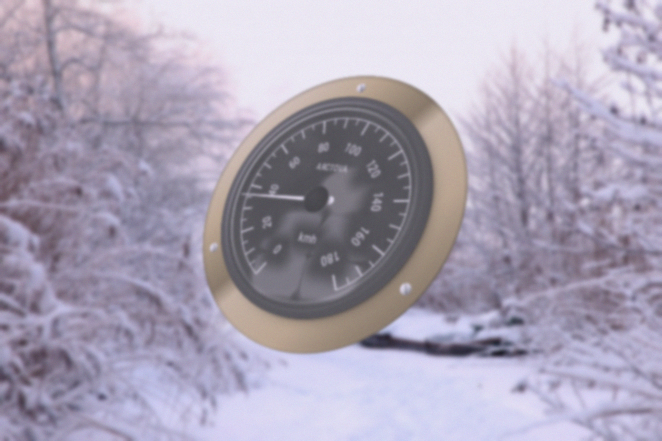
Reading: 35; km/h
